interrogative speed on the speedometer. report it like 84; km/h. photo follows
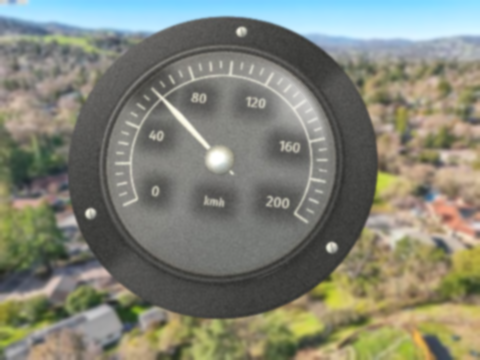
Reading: 60; km/h
